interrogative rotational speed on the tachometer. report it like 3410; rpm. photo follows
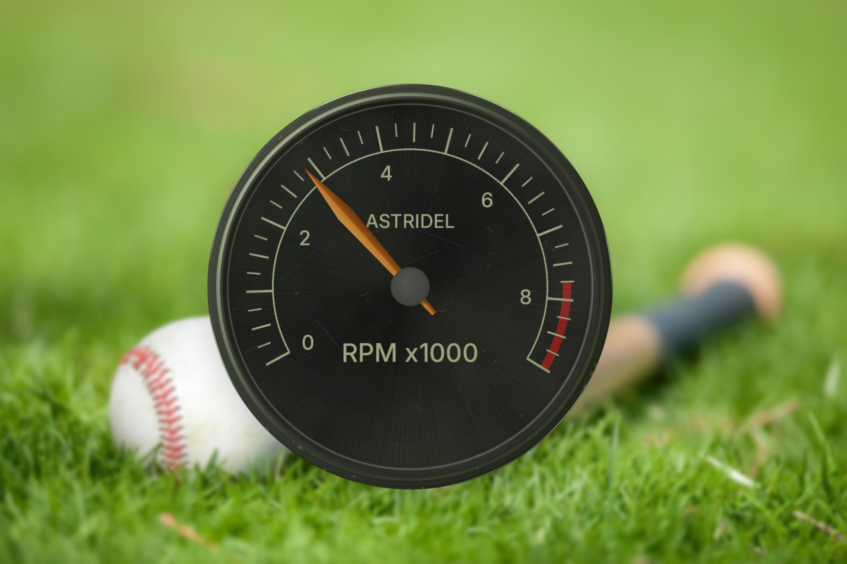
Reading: 2875; rpm
